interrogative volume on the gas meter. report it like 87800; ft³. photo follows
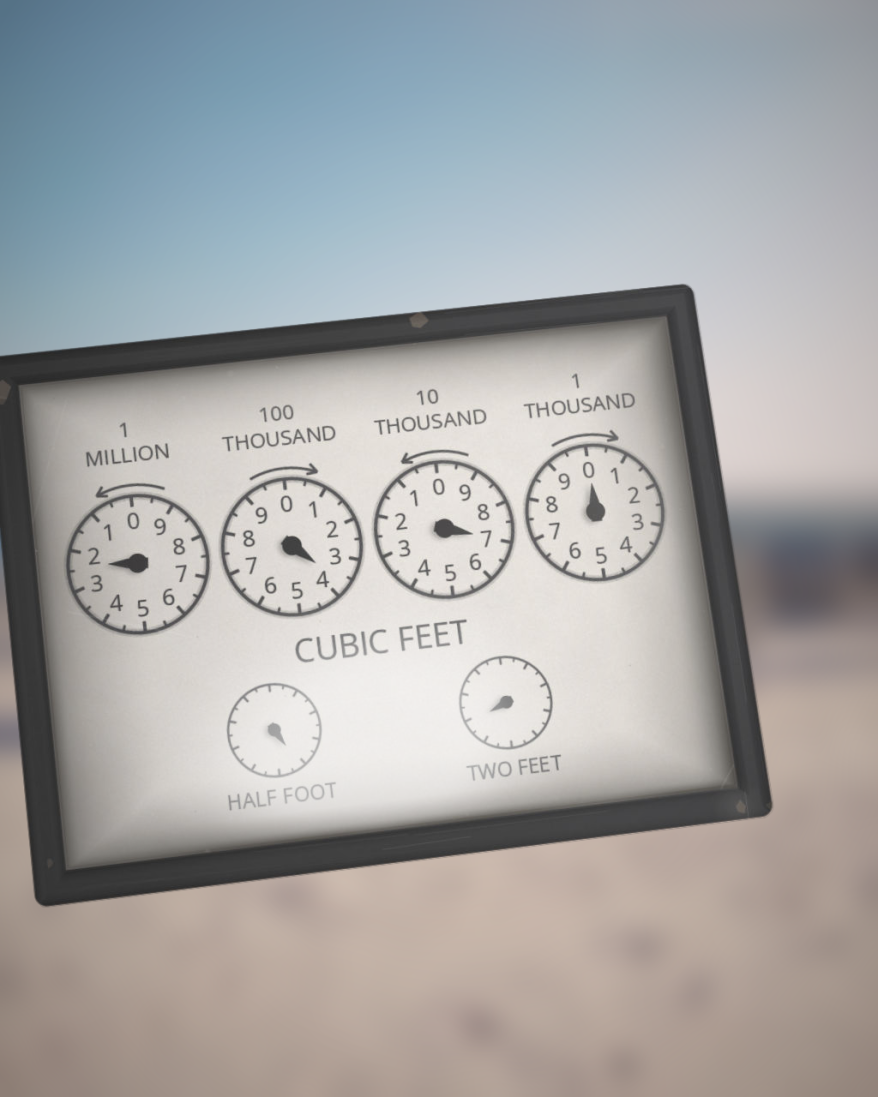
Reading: 237000; ft³
